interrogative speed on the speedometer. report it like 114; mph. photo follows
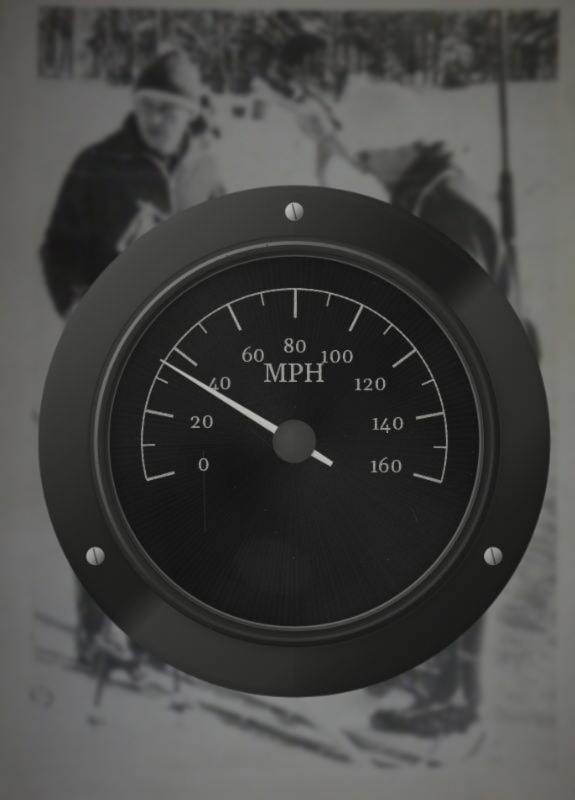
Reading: 35; mph
